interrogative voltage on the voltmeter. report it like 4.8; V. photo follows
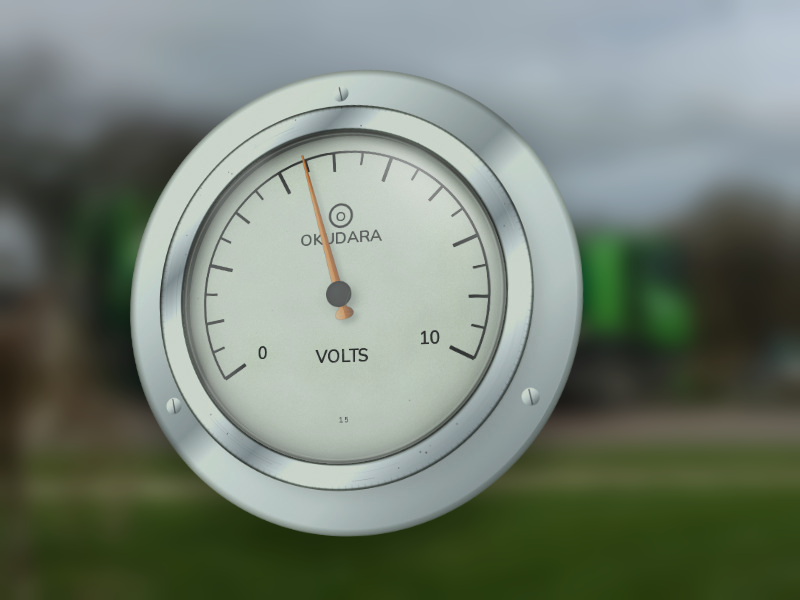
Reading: 4.5; V
